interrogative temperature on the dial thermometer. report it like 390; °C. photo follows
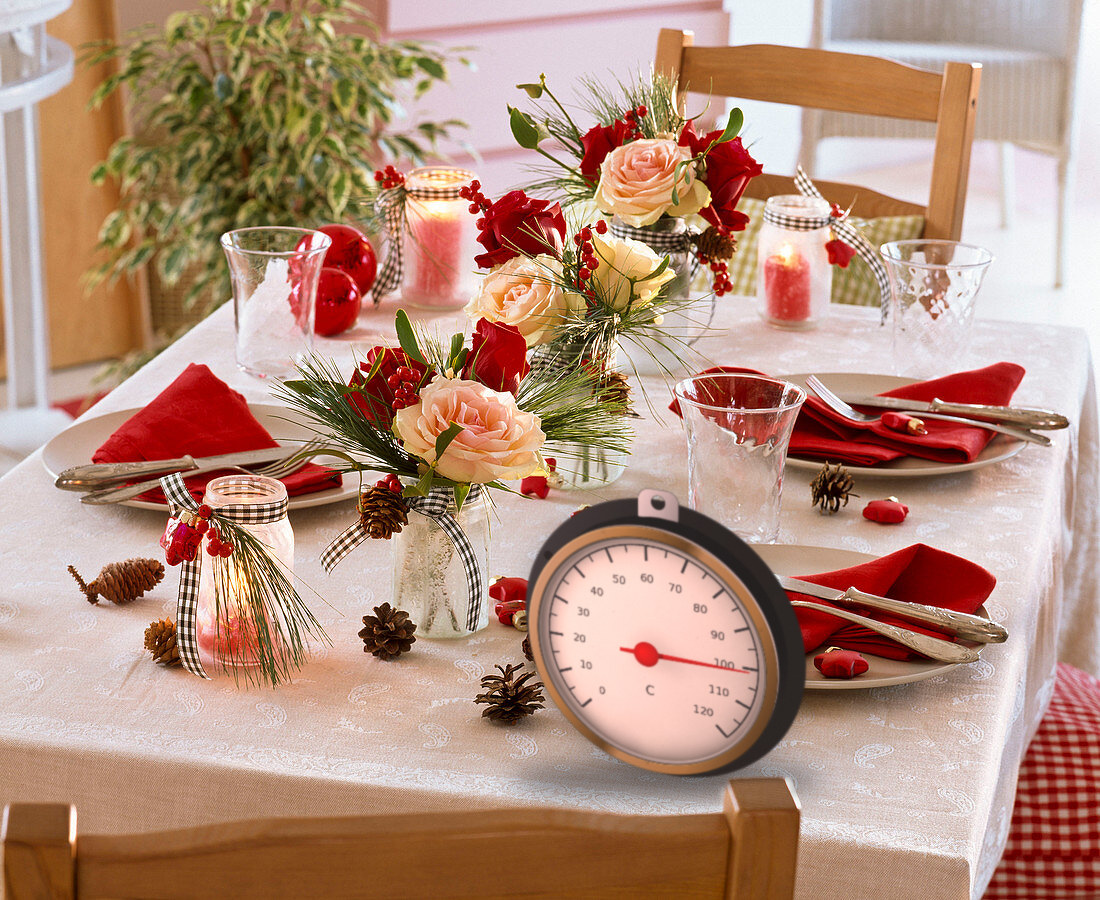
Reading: 100; °C
